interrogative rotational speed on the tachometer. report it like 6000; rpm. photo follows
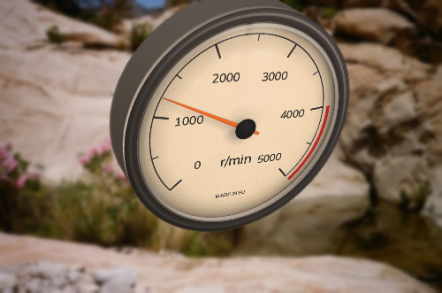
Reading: 1250; rpm
